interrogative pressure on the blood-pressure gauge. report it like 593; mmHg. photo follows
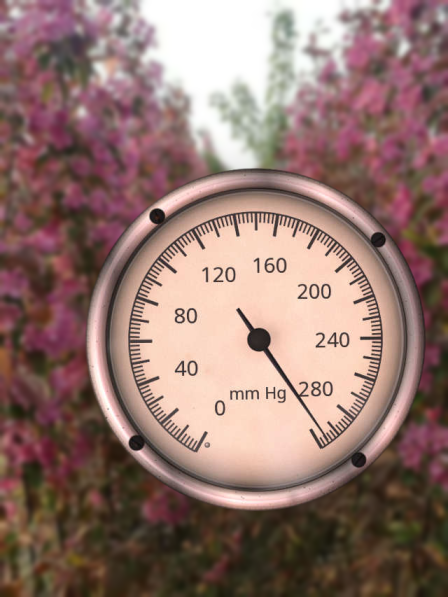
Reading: 296; mmHg
